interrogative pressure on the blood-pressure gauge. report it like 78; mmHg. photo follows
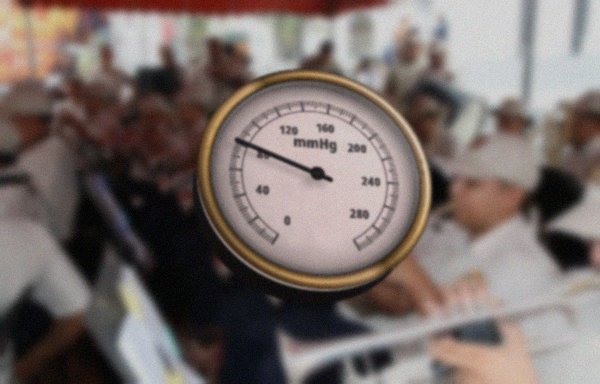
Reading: 80; mmHg
